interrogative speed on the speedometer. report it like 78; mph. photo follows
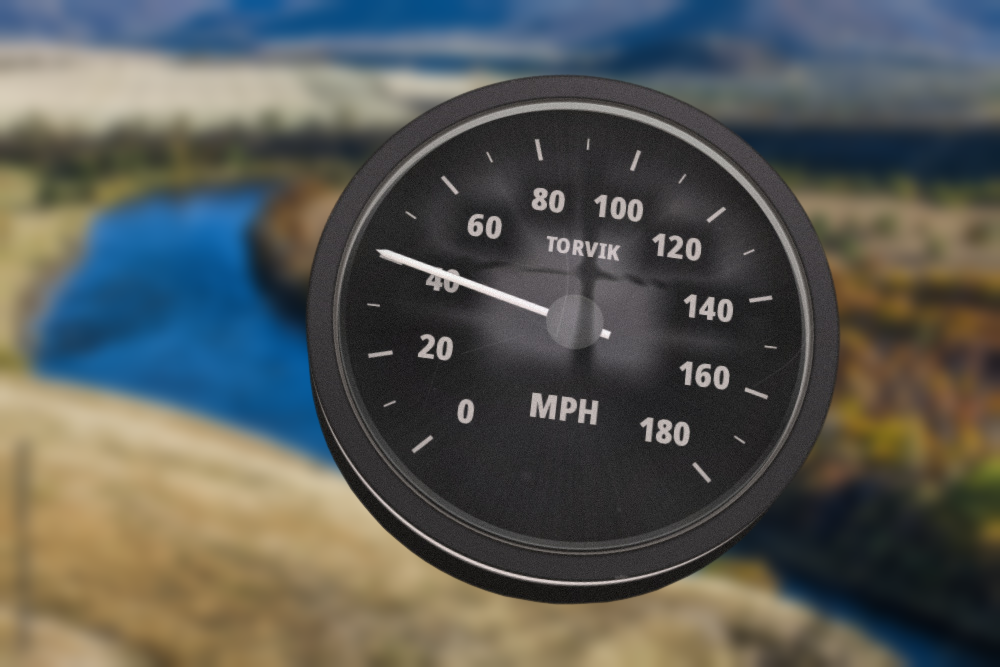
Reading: 40; mph
